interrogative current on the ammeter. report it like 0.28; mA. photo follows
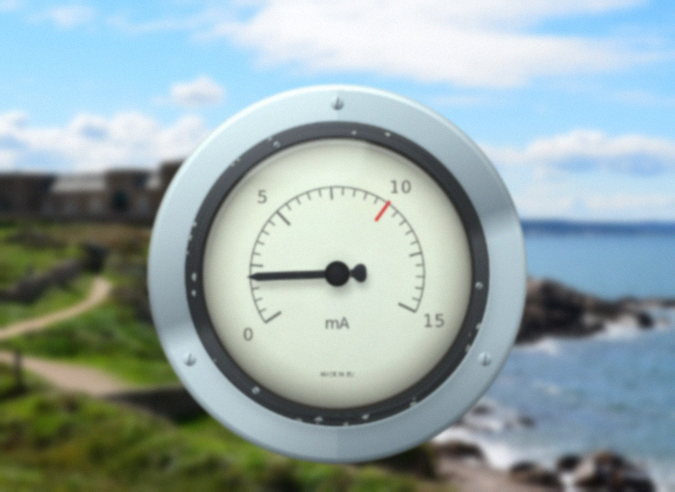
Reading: 2; mA
